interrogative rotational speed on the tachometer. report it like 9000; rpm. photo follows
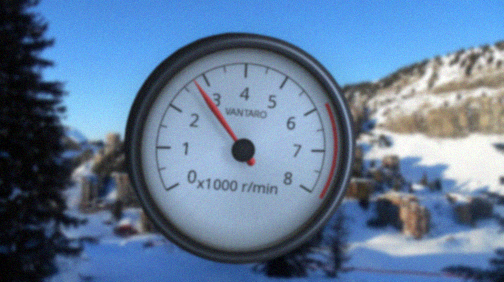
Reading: 2750; rpm
